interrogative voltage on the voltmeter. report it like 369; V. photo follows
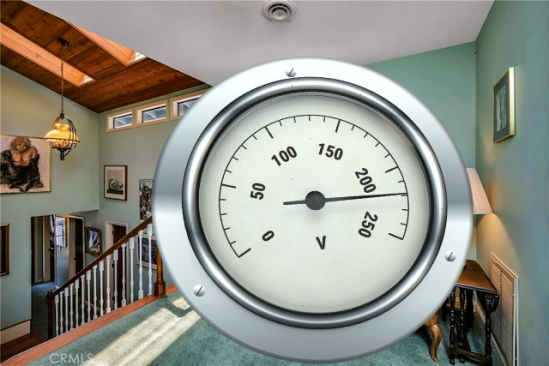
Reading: 220; V
